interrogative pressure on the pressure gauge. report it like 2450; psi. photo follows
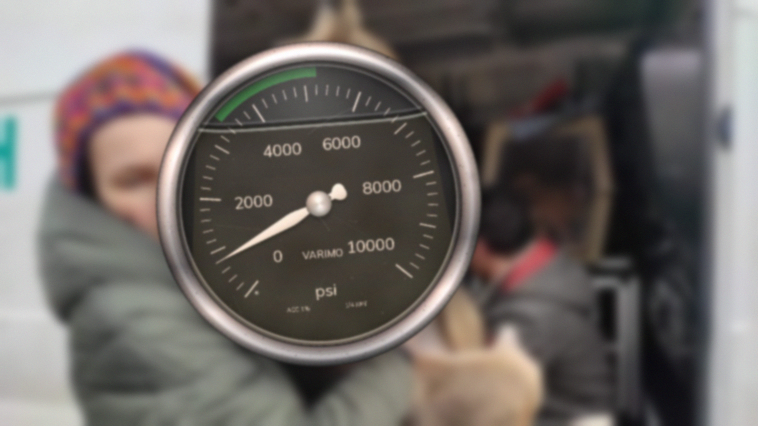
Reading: 800; psi
